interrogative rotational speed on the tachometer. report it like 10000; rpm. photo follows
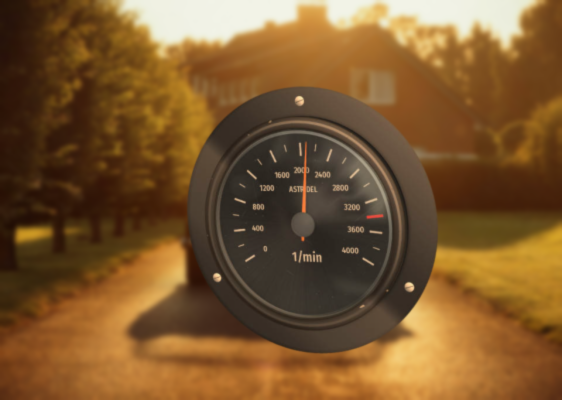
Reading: 2100; rpm
